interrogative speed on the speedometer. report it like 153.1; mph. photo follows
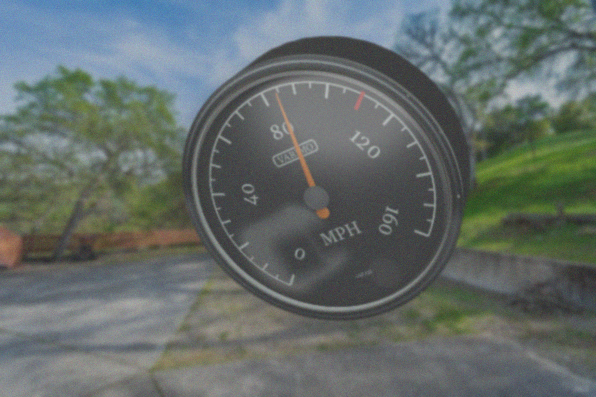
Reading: 85; mph
